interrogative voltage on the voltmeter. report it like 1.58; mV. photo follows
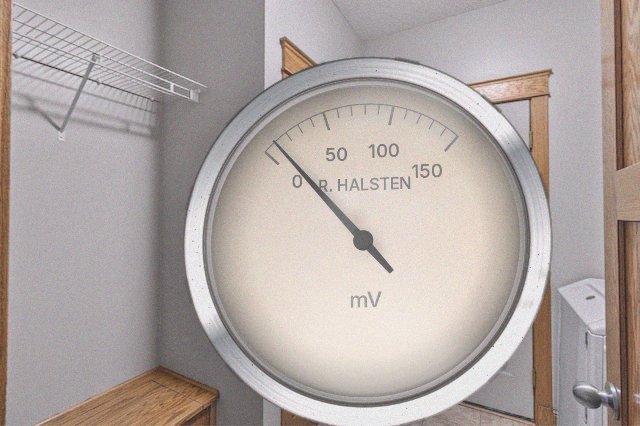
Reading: 10; mV
